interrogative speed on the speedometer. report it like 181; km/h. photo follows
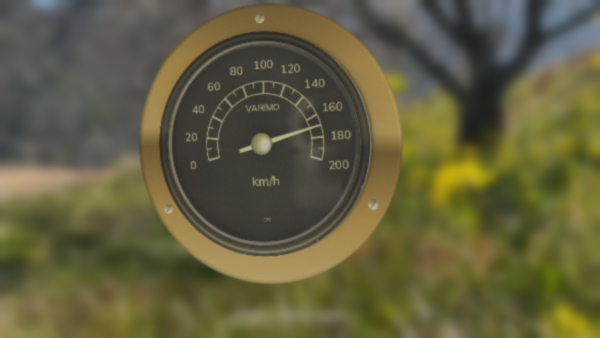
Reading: 170; km/h
